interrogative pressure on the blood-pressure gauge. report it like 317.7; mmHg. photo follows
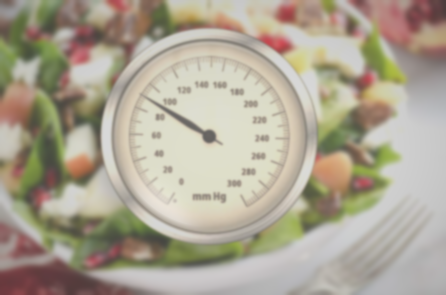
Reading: 90; mmHg
